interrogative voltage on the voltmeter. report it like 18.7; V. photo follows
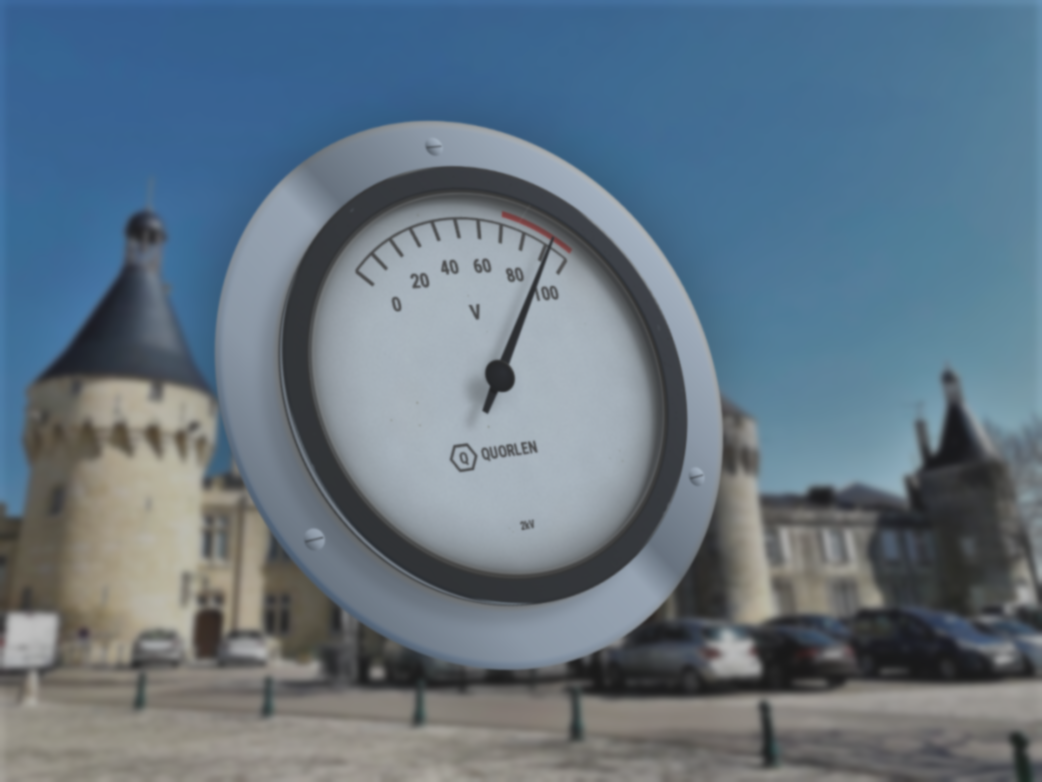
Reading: 90; V
